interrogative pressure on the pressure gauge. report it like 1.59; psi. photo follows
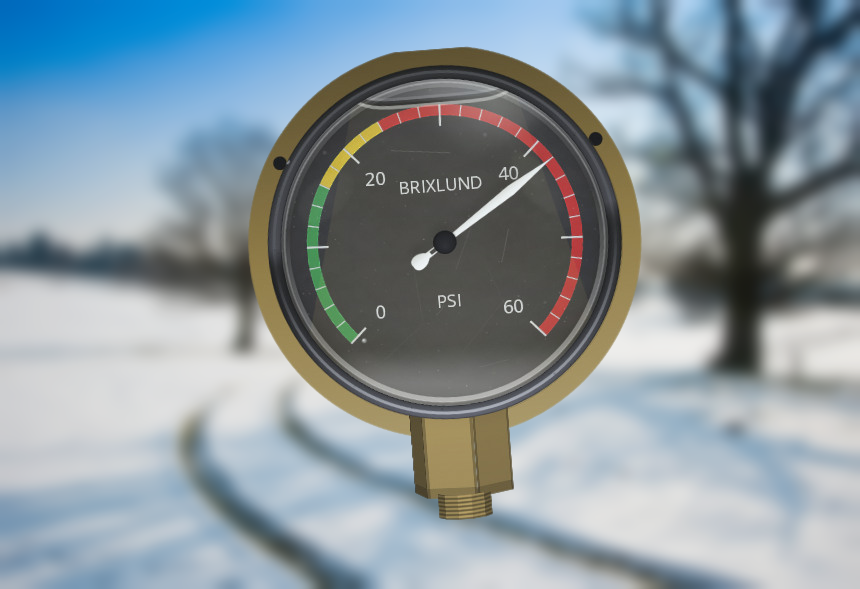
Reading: 42; psi
